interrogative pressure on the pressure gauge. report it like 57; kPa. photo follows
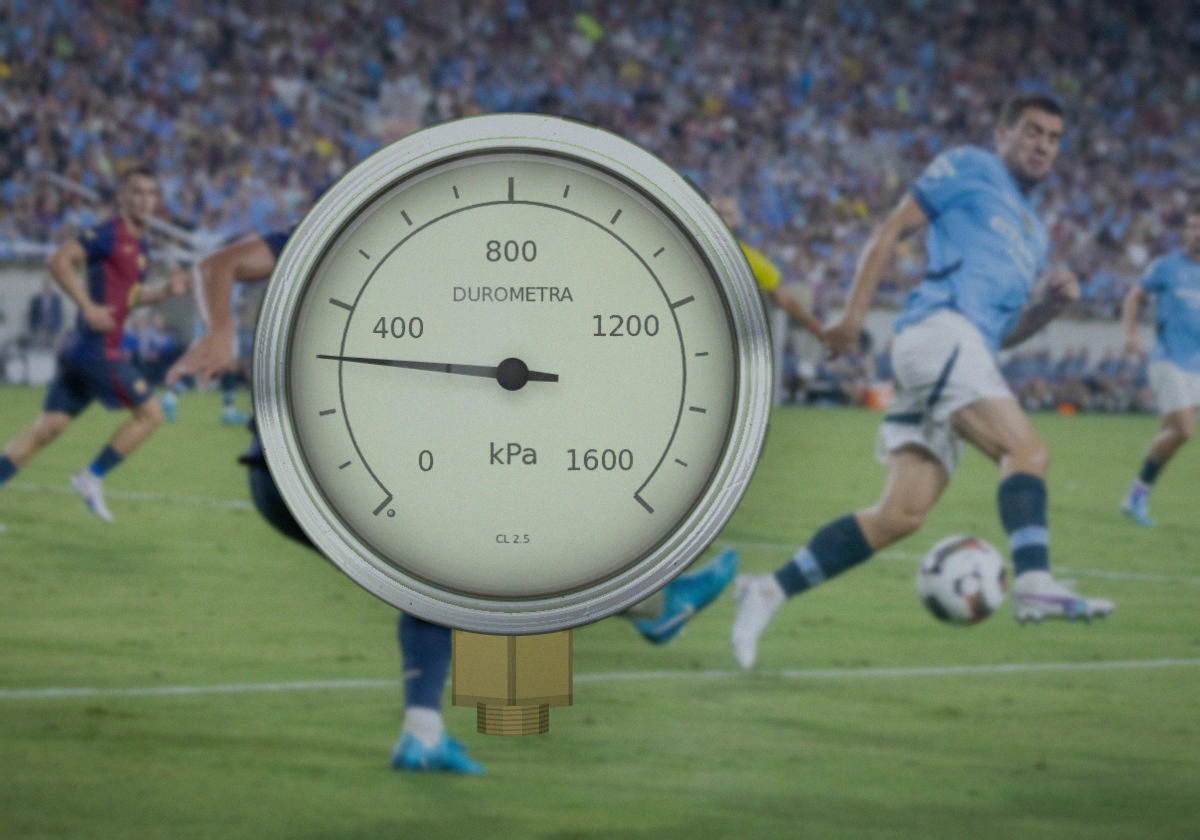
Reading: 300; kPa
